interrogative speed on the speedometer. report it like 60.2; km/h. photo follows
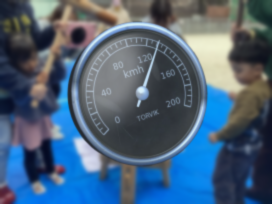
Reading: 130; km/h
